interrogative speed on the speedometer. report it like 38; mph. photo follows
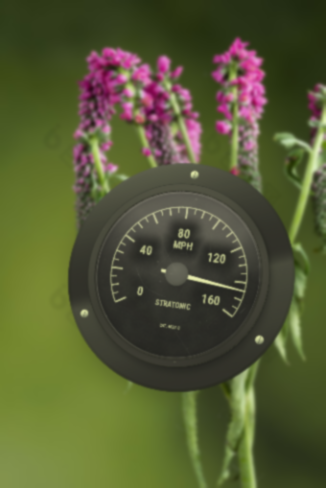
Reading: 145; mph
